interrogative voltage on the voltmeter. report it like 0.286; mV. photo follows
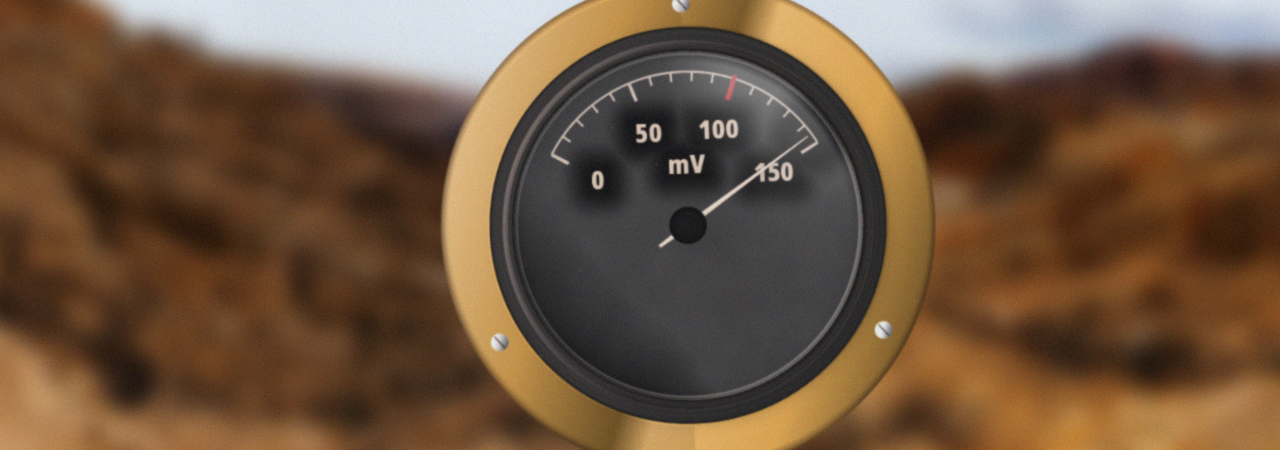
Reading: 145; mV
